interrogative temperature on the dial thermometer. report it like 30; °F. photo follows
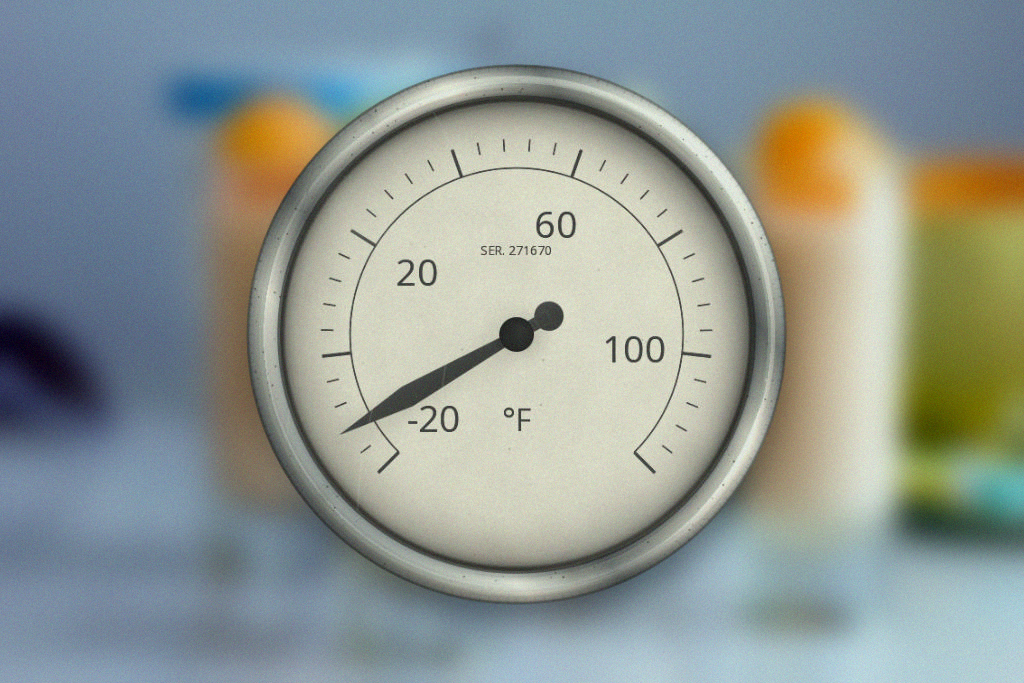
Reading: -12; °F
